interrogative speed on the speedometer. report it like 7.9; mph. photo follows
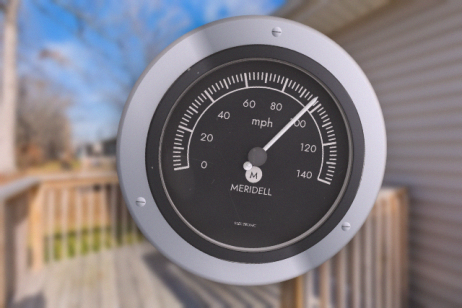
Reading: 96; mph
